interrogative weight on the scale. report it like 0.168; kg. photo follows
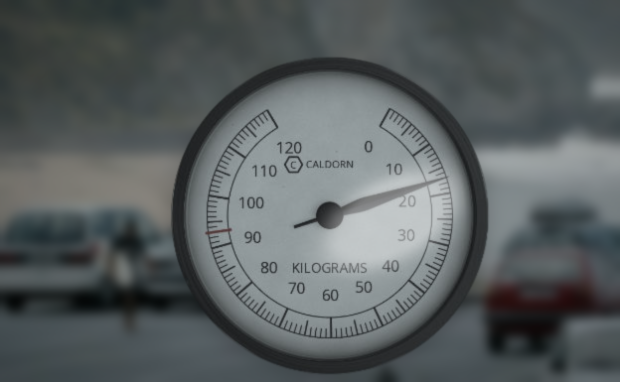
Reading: 17; kg
